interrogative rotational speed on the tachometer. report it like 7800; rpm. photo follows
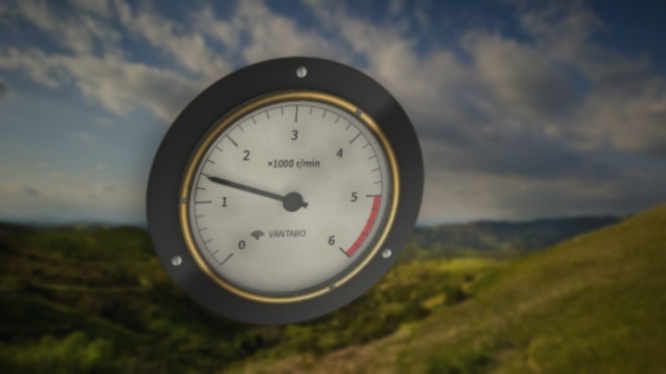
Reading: 1400; rpm
